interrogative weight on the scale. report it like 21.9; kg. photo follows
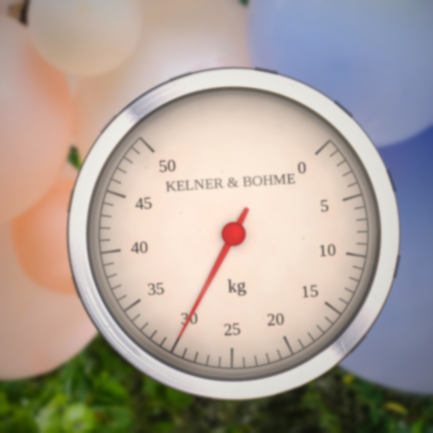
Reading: 30; kg
